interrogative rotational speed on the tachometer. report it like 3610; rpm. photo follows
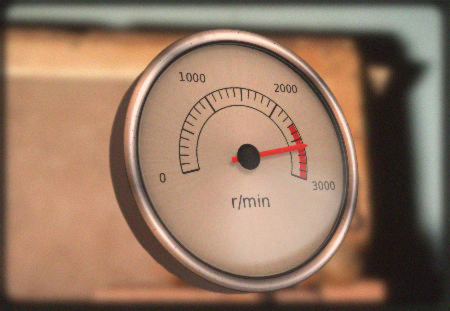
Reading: 2600; rpm
